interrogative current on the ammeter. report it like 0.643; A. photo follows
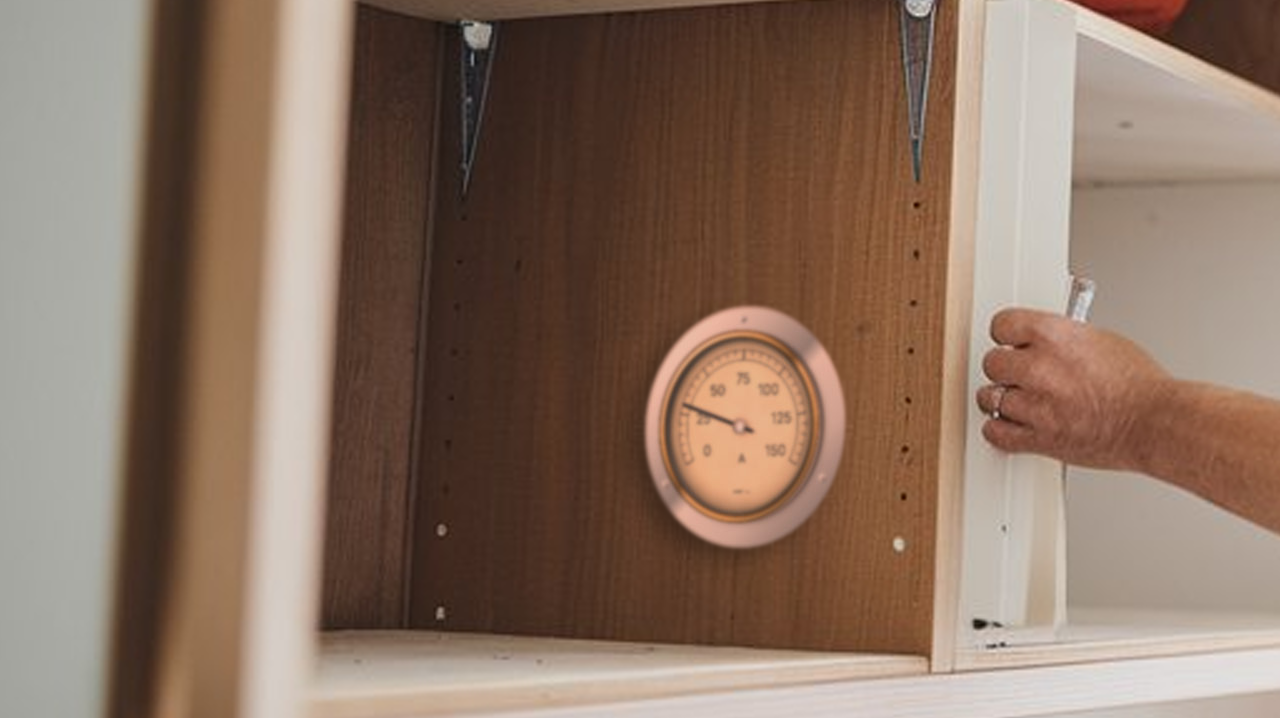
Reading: 30; A
